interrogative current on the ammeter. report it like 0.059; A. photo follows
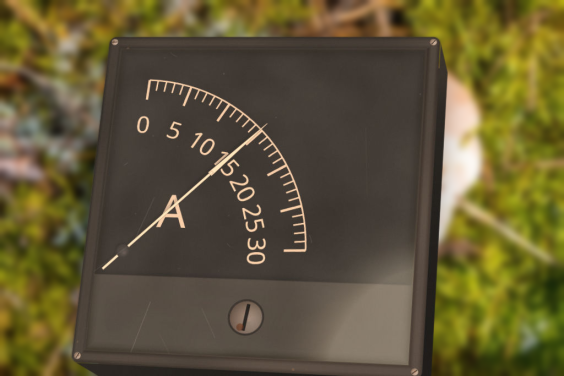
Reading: 15; A
